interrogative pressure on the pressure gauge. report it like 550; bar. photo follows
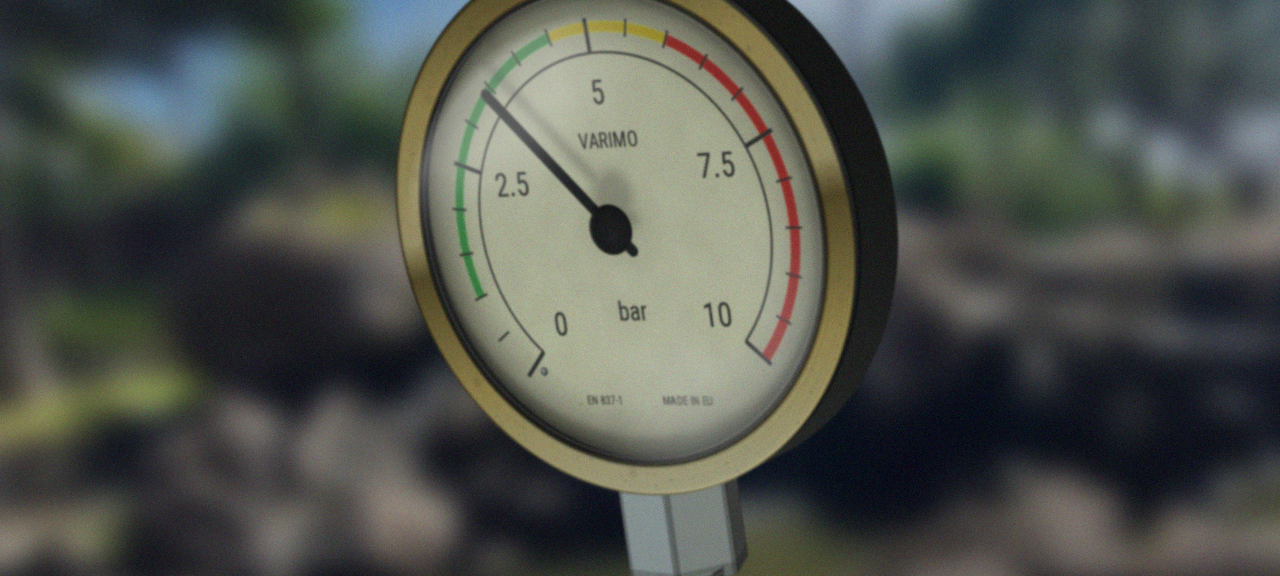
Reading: 3.5; bar
